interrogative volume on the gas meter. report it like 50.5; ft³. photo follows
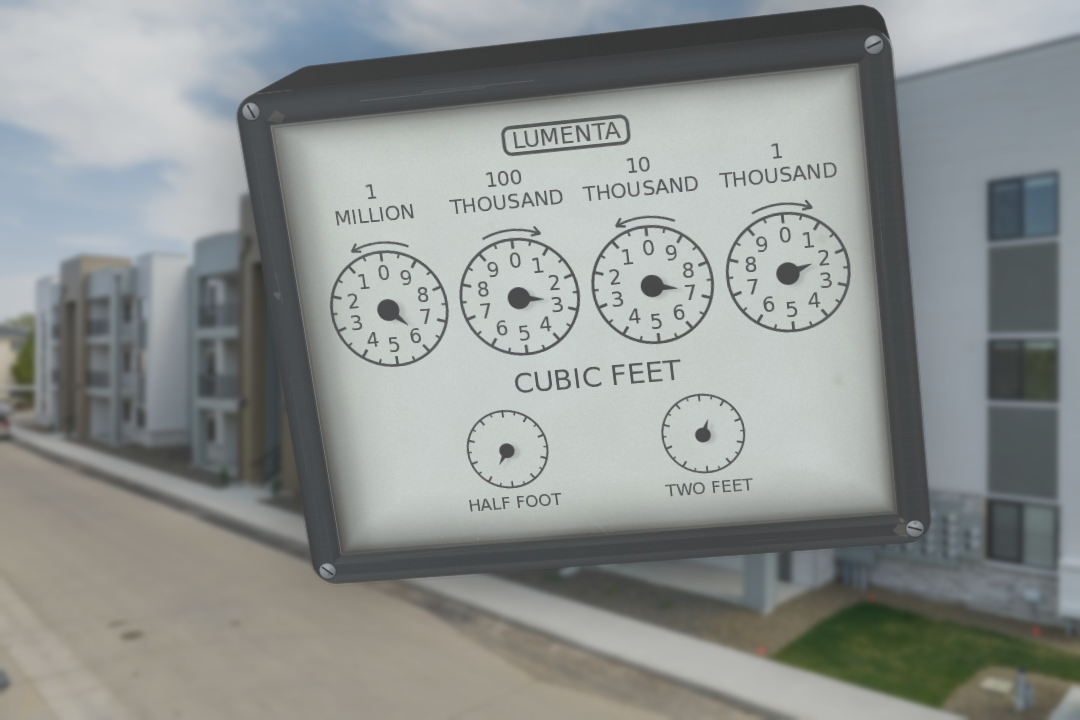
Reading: 627200; ft³
